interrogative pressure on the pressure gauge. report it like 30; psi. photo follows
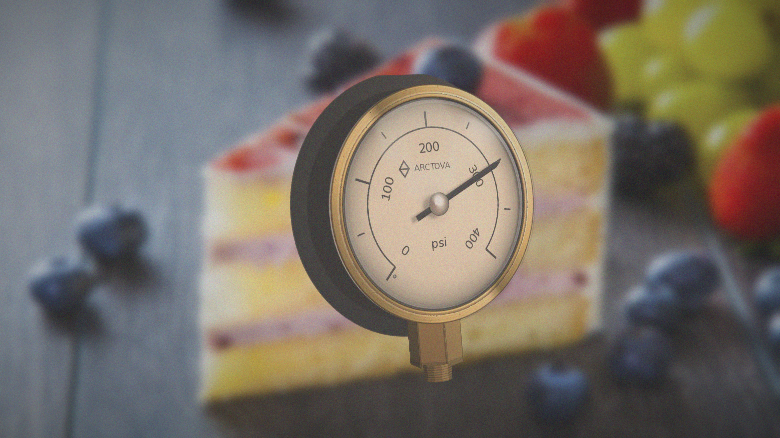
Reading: 300; psi
